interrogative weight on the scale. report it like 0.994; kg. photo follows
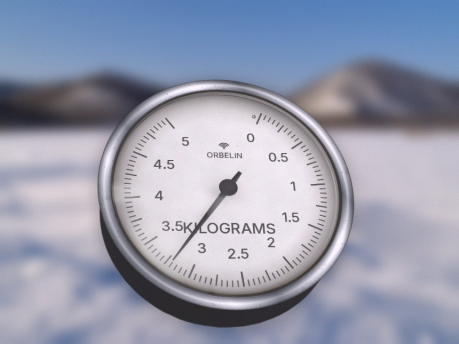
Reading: 3.2; kg
